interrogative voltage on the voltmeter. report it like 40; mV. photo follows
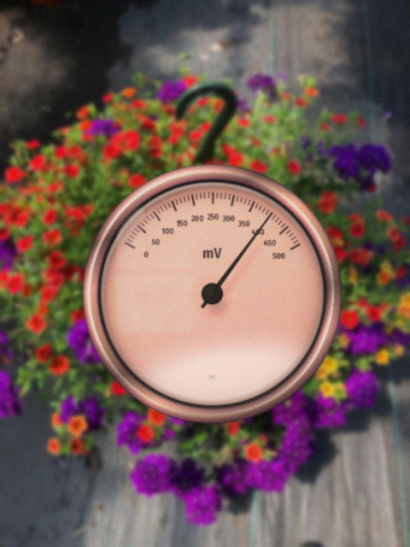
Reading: 400; mV
